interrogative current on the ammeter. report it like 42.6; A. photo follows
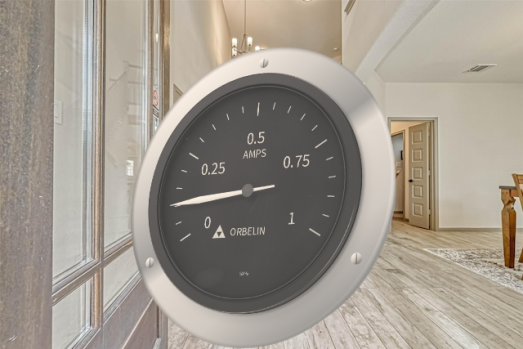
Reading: 0.1; A
